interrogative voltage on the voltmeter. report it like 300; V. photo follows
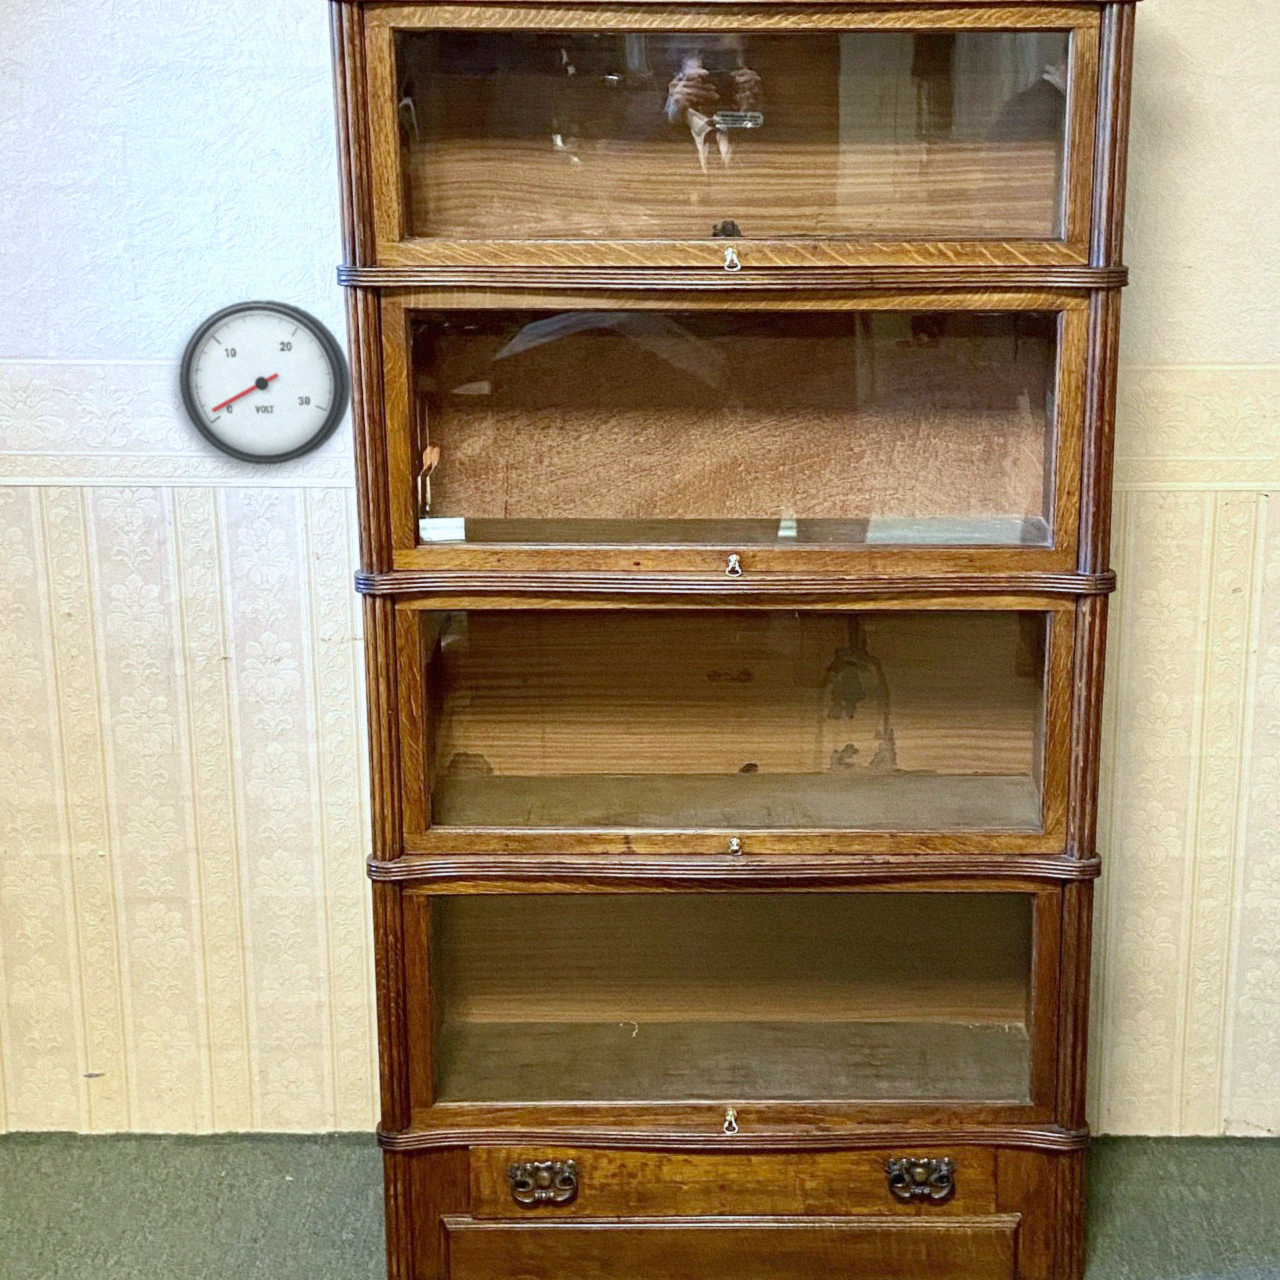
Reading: 1; V
